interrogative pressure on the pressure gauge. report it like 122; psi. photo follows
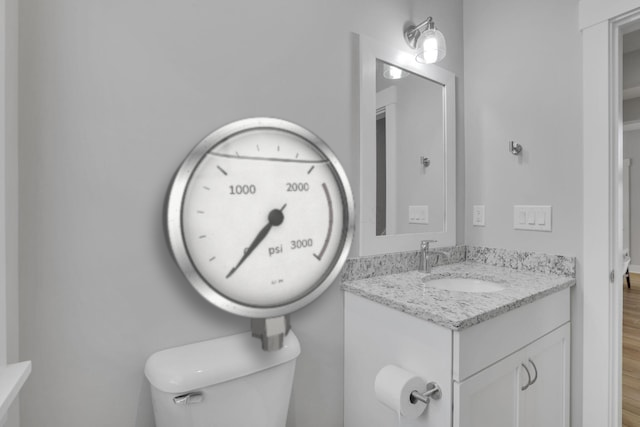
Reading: 0; psi
